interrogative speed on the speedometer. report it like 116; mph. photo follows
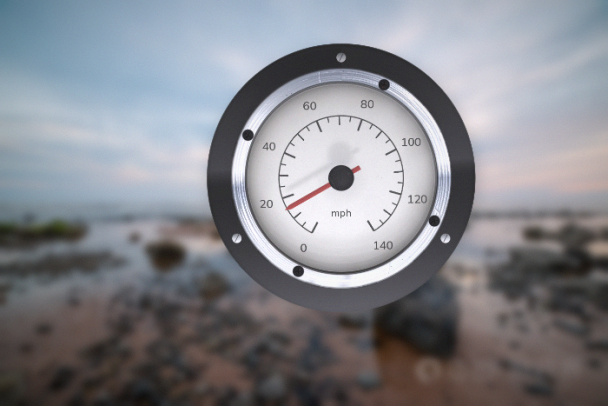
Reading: 15; mph
